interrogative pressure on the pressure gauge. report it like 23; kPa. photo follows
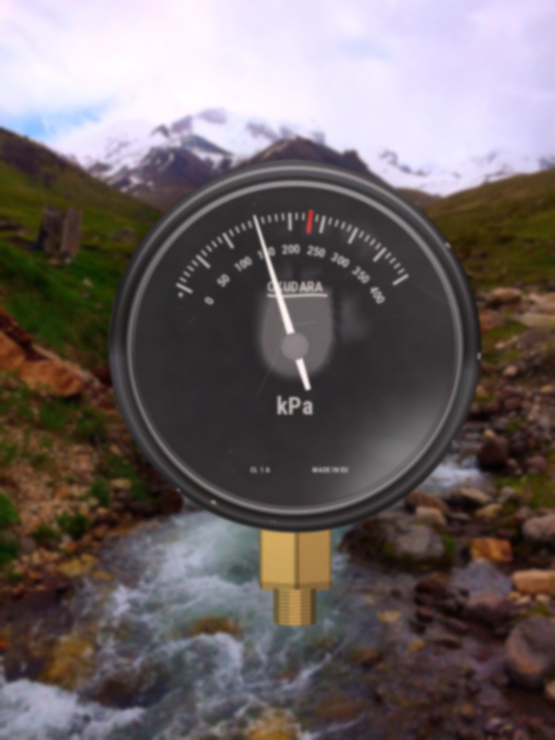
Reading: 150; kPa
